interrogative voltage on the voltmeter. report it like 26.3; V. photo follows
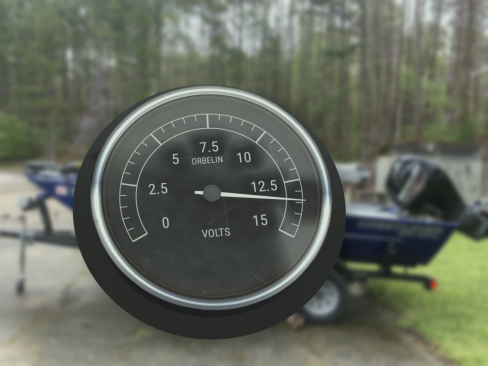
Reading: 13.5; V
